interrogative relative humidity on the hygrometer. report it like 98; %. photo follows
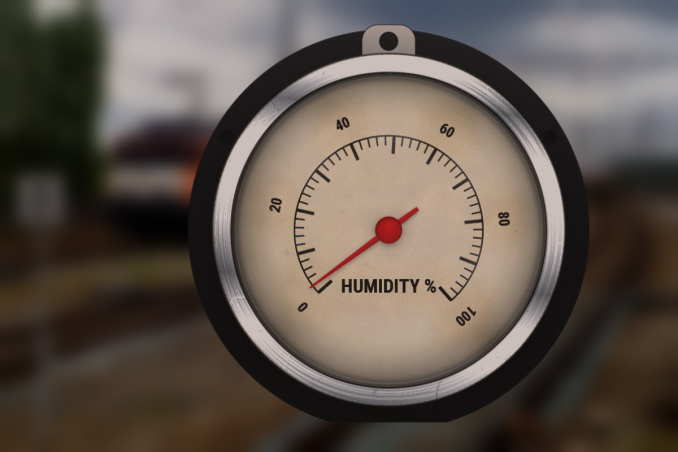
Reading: 2; %
